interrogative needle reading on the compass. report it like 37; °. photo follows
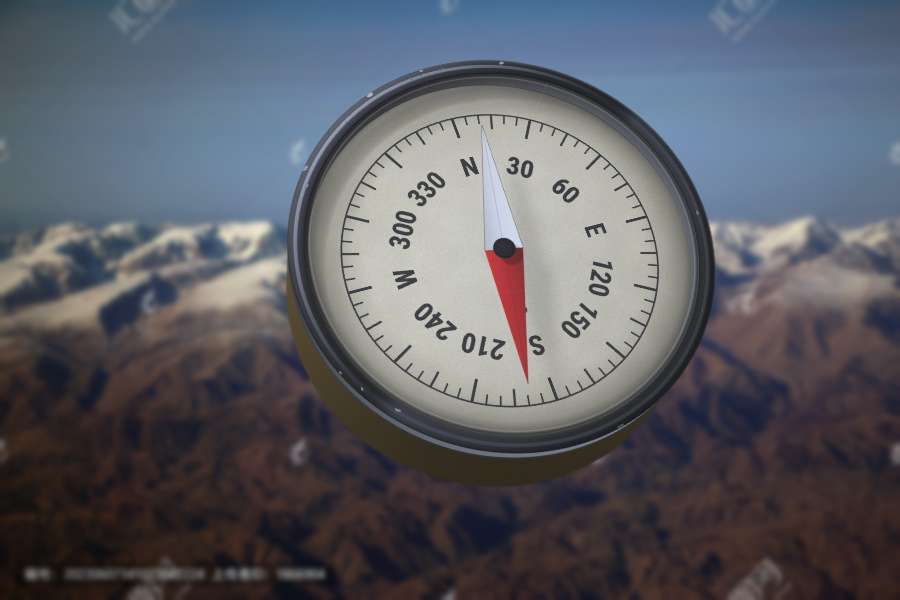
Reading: 190; °
